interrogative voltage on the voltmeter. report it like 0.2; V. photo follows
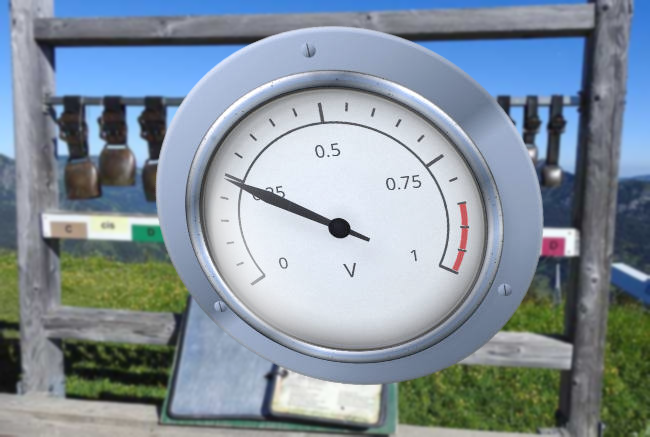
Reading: 0.25; V
